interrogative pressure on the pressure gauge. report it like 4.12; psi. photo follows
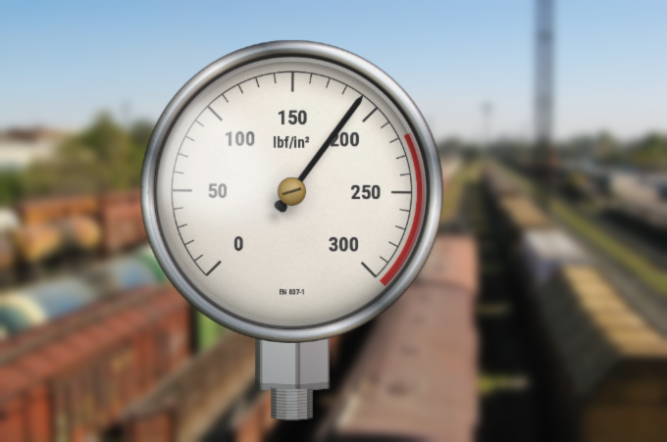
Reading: 190; psi
